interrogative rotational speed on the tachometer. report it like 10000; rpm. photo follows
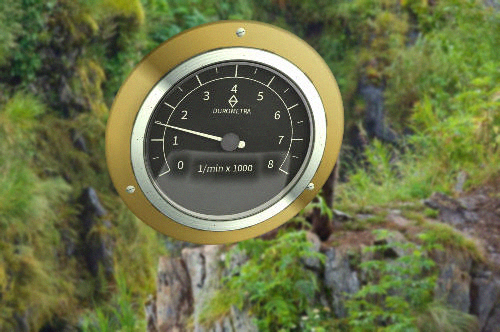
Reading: 1500; rpm
